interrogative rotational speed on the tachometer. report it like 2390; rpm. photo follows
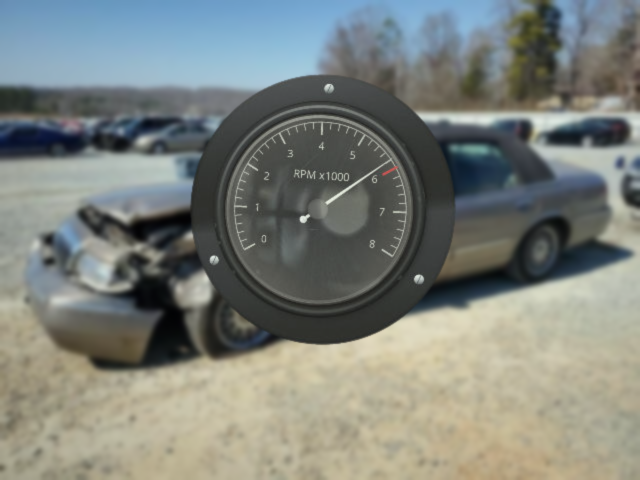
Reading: 5800; rpm
